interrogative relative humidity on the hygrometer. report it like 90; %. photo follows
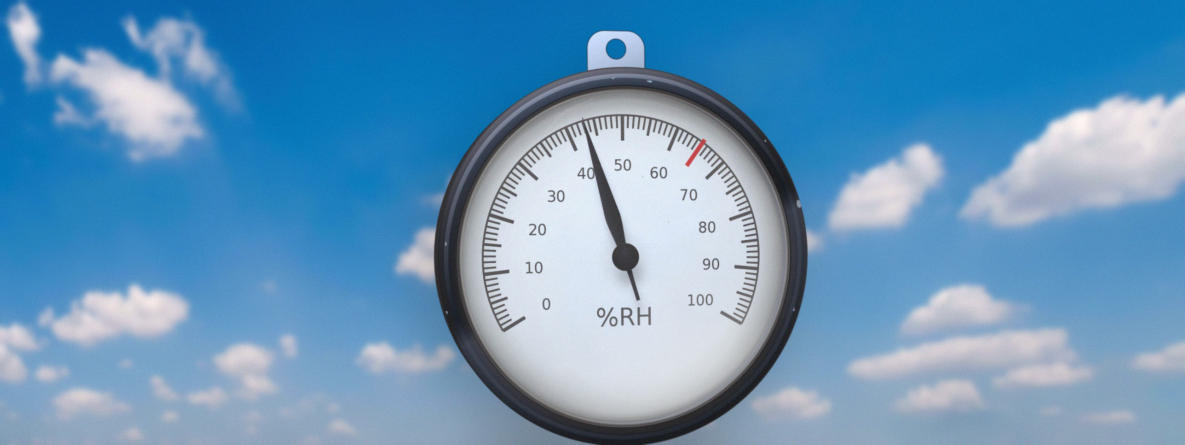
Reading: 43; %
